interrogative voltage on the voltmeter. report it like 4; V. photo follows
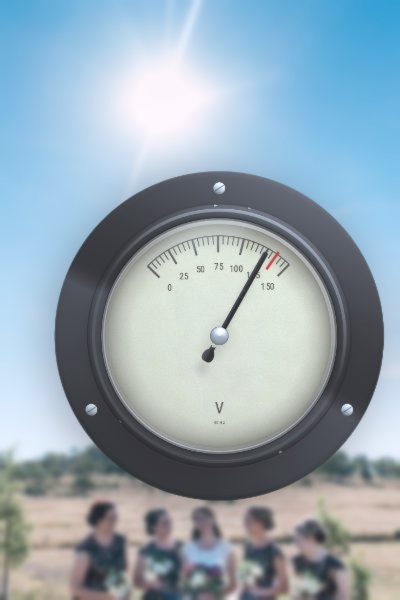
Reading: 125; V
